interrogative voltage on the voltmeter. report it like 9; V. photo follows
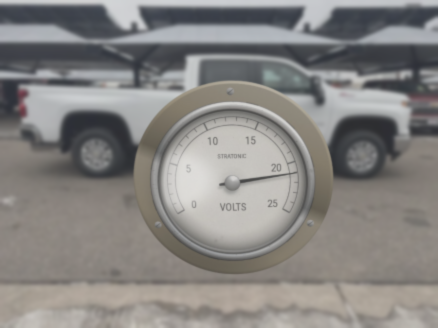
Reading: 21; V
